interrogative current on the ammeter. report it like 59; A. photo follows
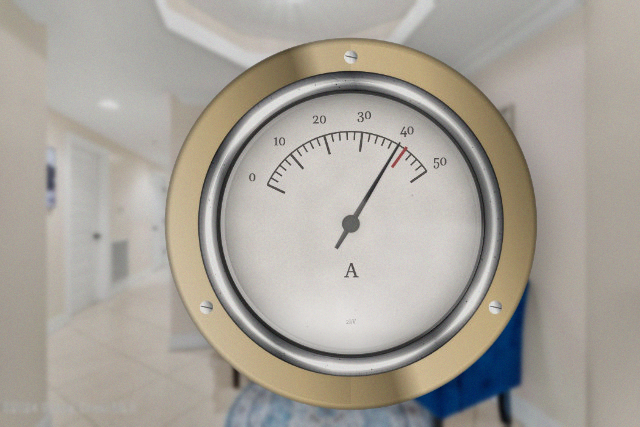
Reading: 40; A
